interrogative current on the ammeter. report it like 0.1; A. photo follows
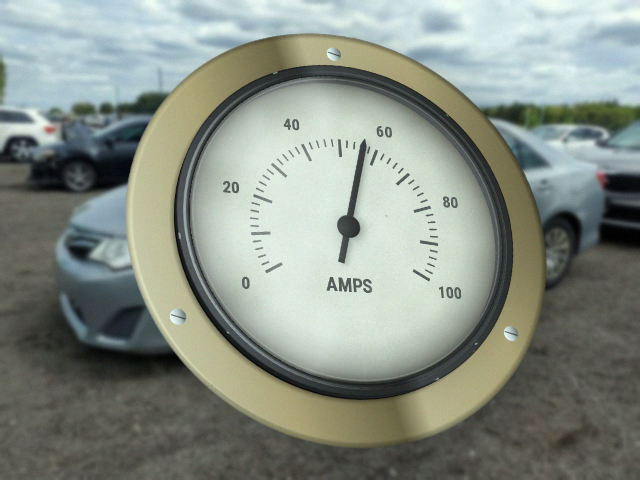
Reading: 56; A
